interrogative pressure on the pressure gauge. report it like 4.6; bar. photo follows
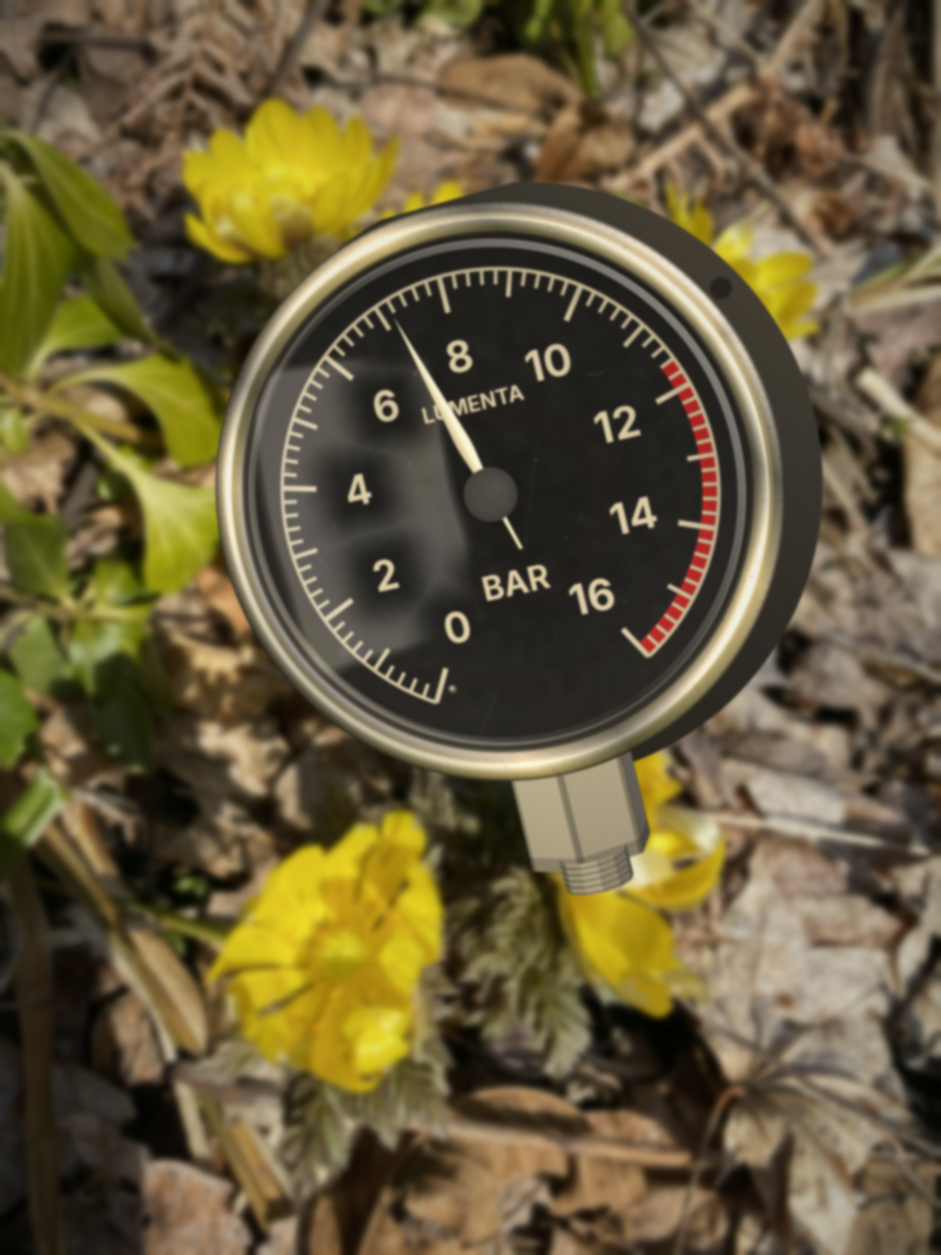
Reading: 7.2; bar
